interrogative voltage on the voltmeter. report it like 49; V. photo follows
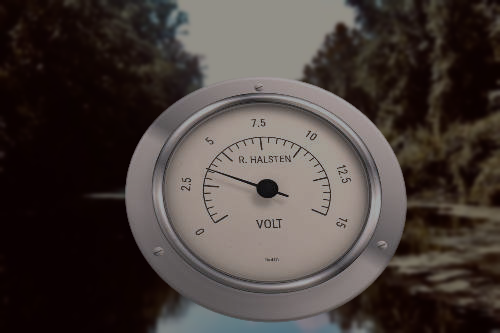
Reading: 3.5; V
